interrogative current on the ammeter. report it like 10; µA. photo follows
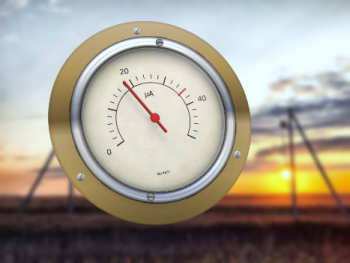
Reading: 18; µA
